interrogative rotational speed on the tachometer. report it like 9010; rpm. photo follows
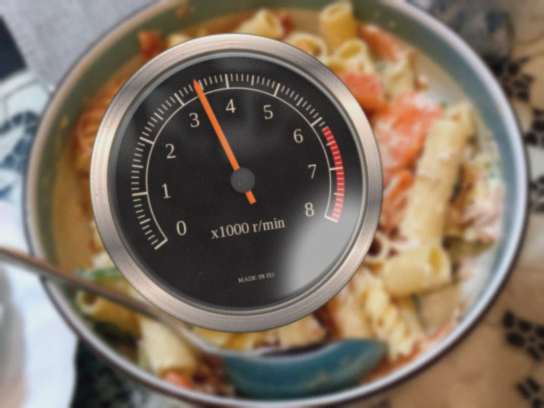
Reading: 3400; rpm
